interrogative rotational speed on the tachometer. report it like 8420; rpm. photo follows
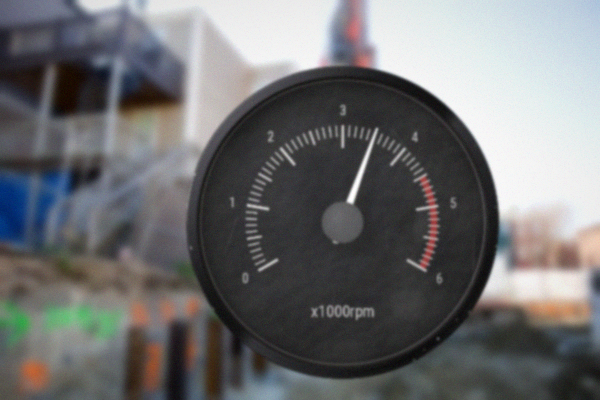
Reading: 3500; rpm
